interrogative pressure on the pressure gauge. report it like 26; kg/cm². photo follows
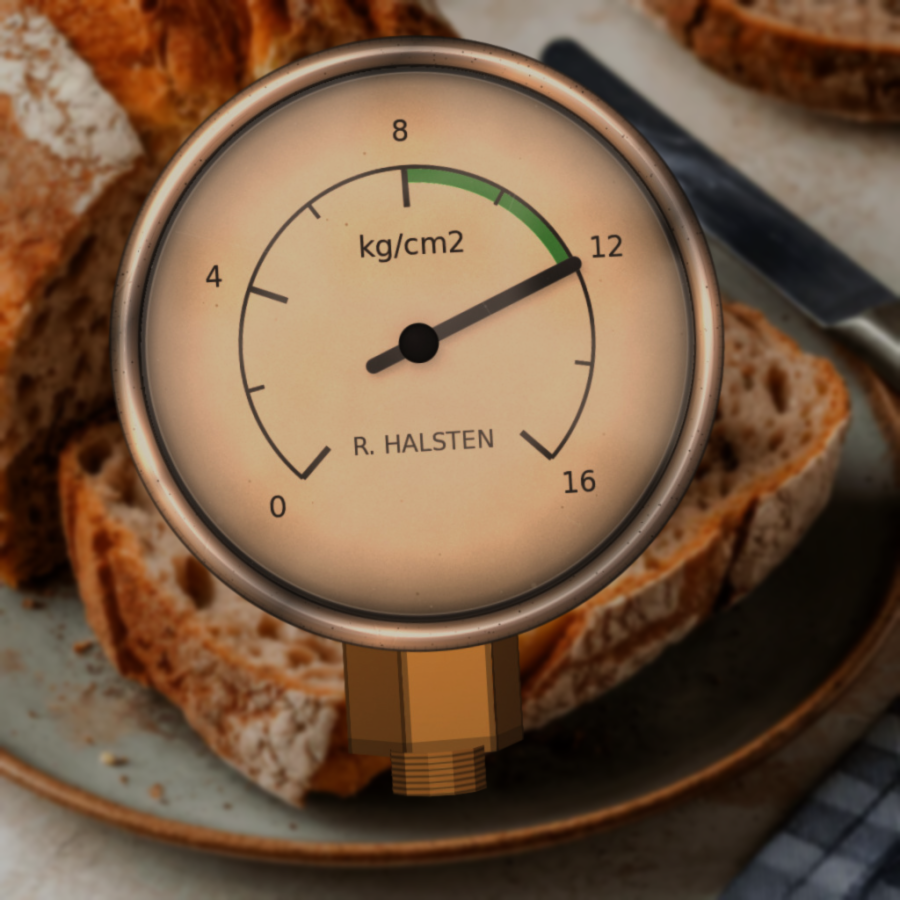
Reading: 12; kg/cm²
